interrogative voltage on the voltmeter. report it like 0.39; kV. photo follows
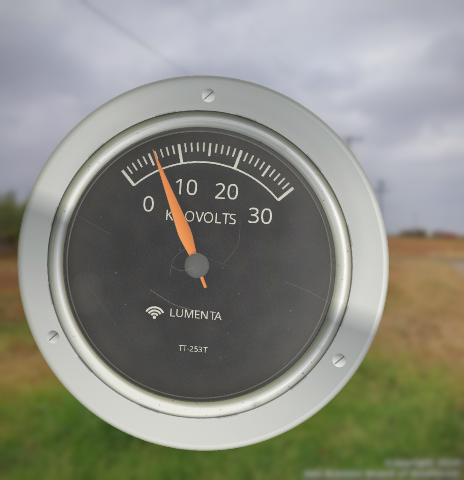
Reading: 6; kV
